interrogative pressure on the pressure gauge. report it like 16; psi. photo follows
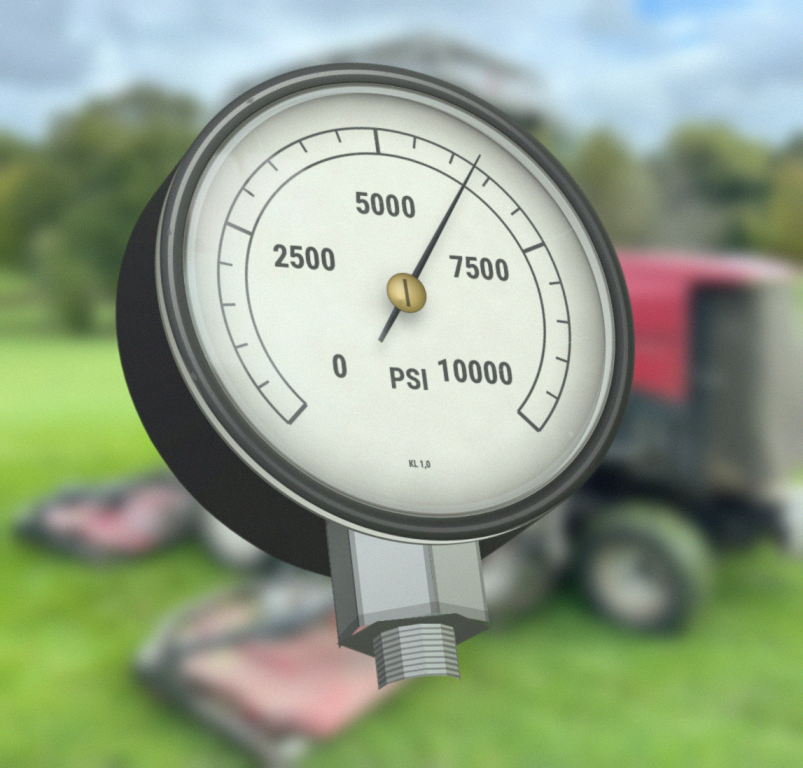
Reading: 6250; psi
